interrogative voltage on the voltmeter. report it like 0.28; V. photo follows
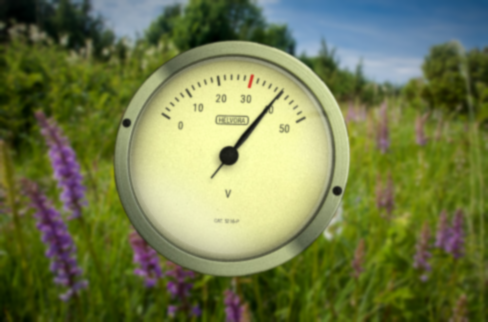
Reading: 40; V
